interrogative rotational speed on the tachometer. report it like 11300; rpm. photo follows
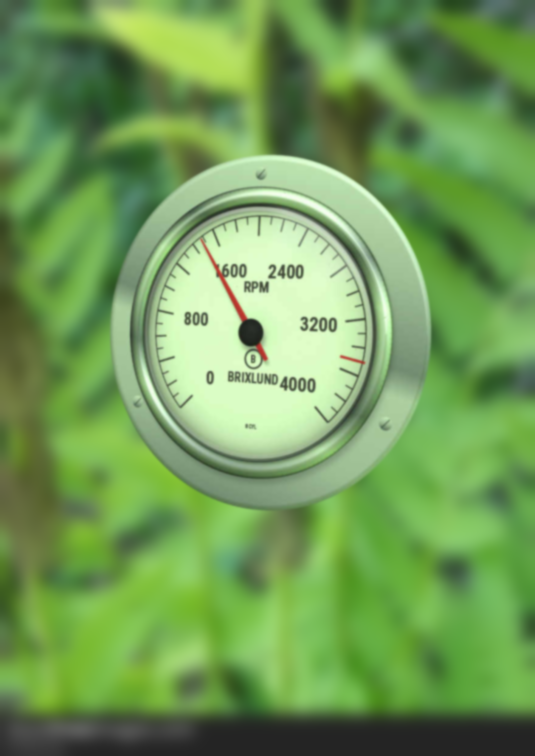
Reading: 1500; rpm
